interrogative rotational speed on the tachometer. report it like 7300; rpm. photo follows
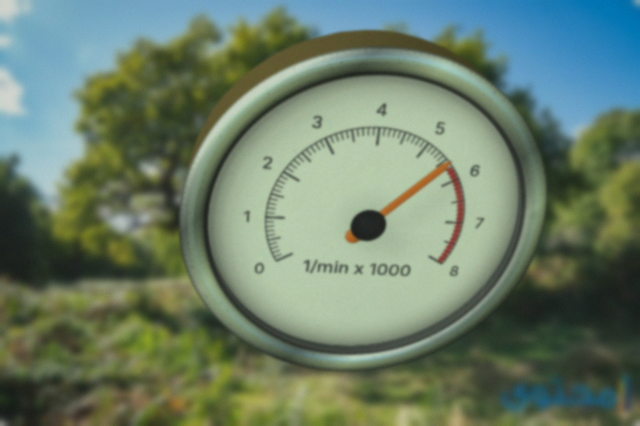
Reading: 5500; rpm
